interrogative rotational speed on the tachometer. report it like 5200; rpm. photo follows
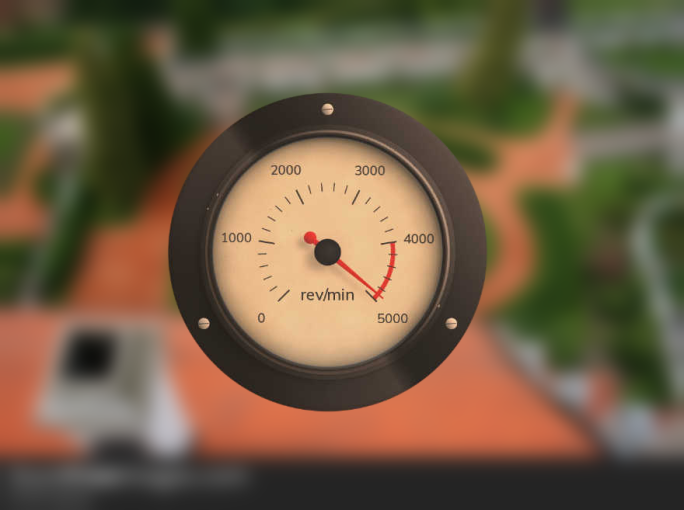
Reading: 4900; rpm
